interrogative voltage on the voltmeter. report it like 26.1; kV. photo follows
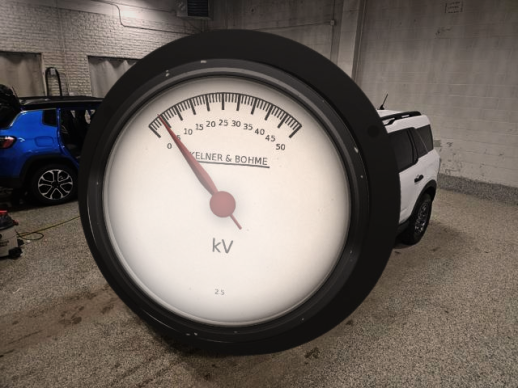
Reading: 5; kV
